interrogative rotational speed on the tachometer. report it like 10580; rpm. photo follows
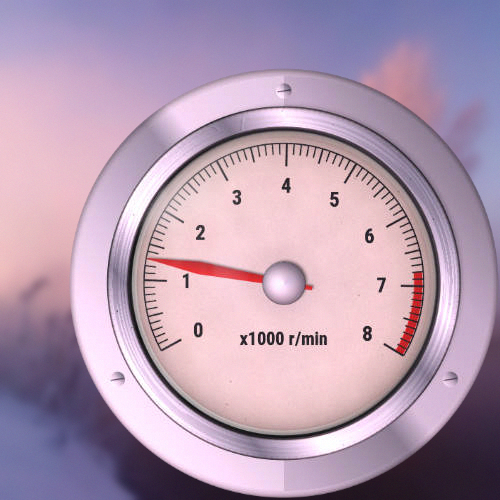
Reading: 1300; rpm
